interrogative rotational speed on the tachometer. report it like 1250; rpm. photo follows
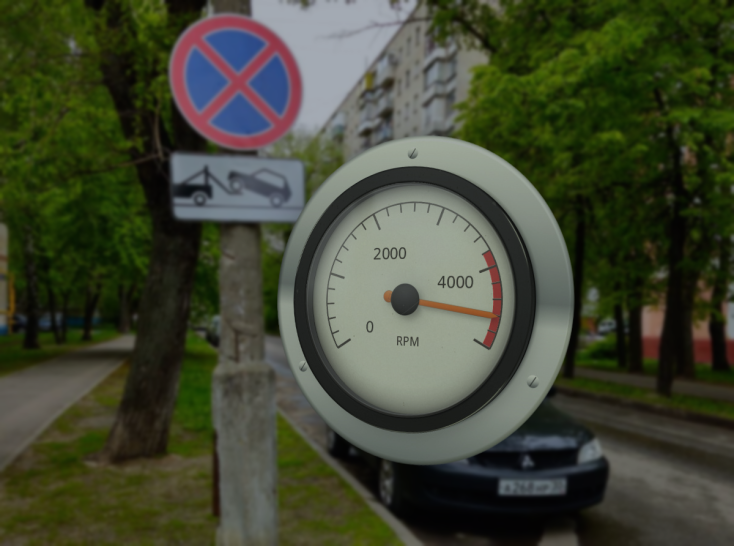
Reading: 4600; rpm
